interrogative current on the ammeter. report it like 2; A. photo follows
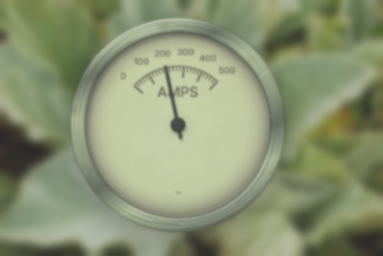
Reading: 200; A
